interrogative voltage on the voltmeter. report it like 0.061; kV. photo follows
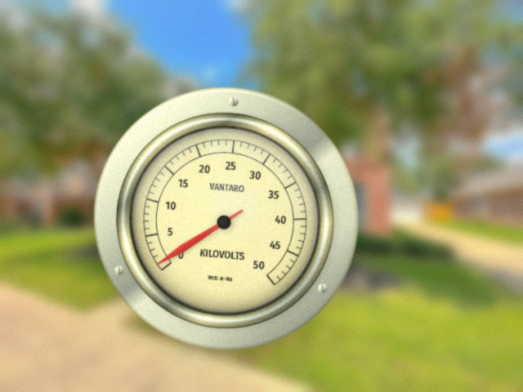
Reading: 1; kV
